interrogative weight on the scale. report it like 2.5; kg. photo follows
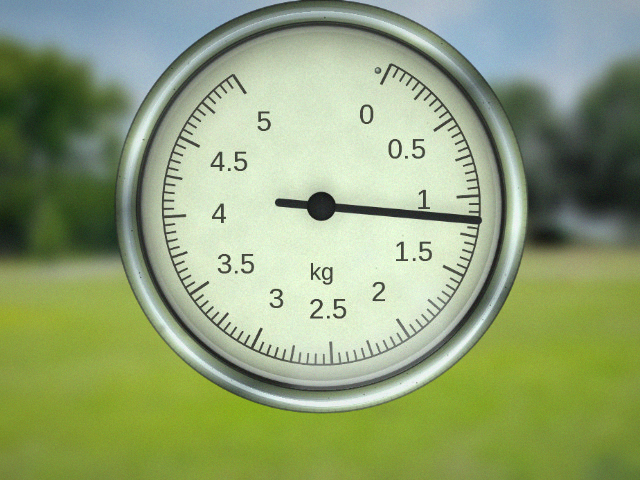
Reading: 1.15; kg
